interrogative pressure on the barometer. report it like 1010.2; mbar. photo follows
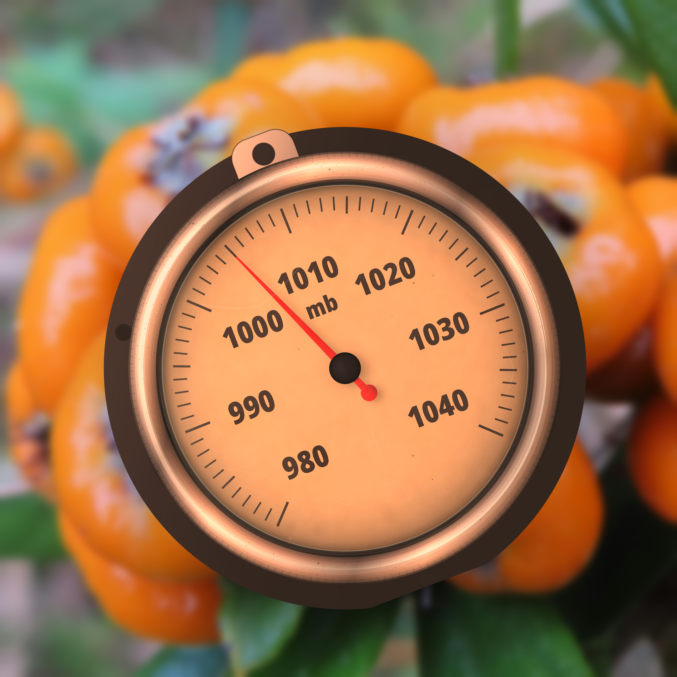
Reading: 1005; mbar
